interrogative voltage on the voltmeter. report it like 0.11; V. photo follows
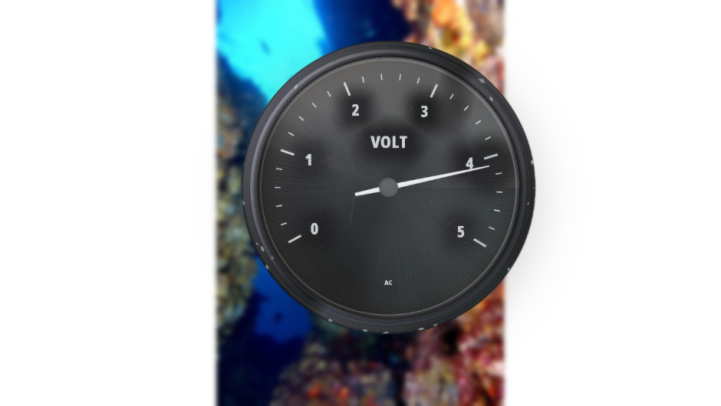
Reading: 4.1; V
